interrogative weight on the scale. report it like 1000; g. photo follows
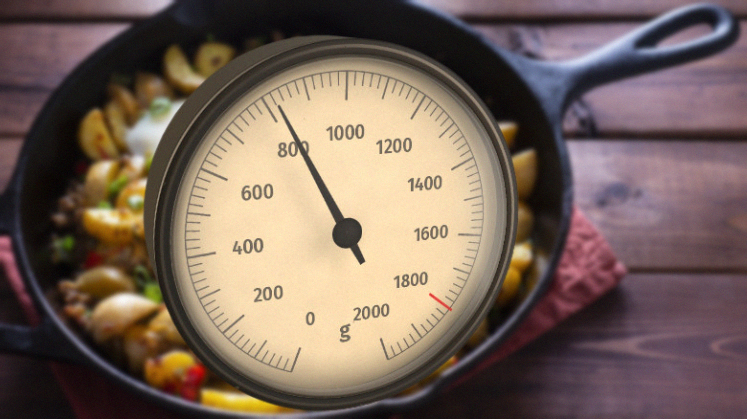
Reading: 820; g
